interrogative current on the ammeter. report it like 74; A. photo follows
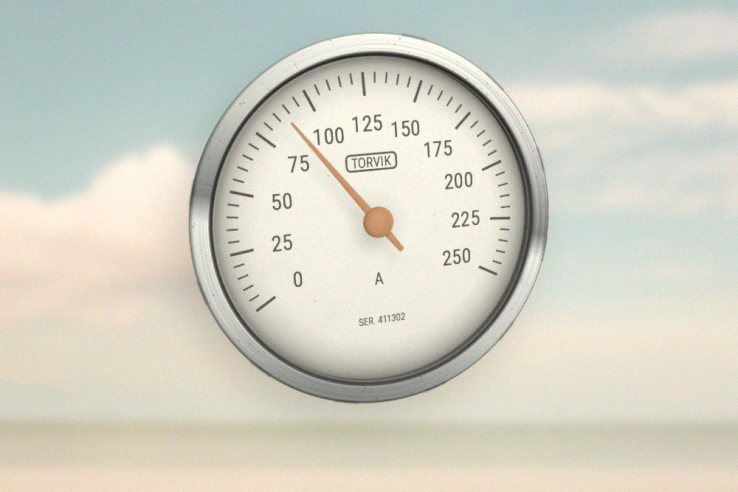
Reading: 87.5; A
